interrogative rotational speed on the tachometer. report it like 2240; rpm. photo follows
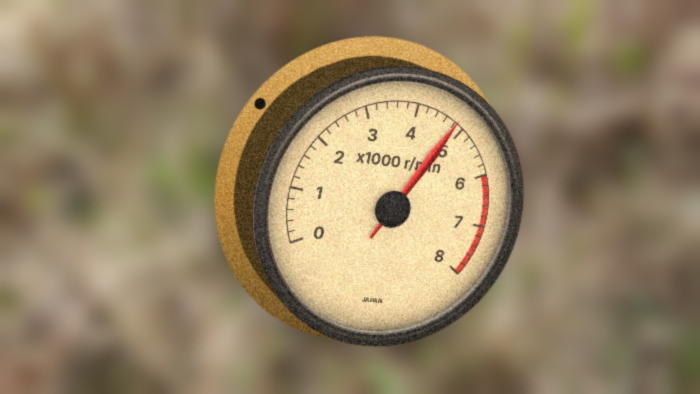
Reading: 4800; rpm
